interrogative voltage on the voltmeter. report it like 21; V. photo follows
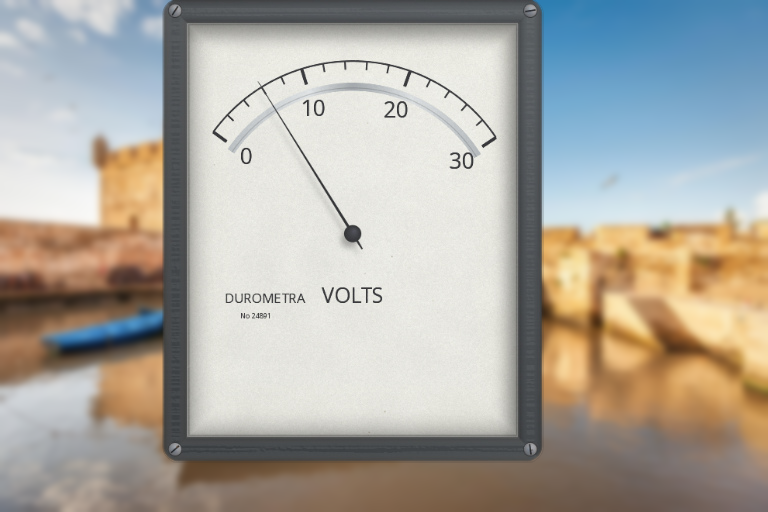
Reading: 6; V
